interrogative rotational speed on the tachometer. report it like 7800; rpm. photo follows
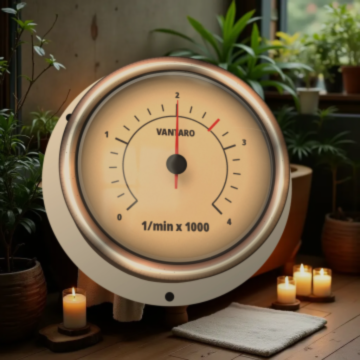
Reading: 2000; rpm
